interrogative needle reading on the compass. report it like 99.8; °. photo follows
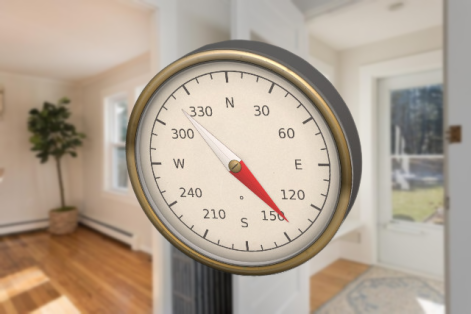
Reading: 140; °
